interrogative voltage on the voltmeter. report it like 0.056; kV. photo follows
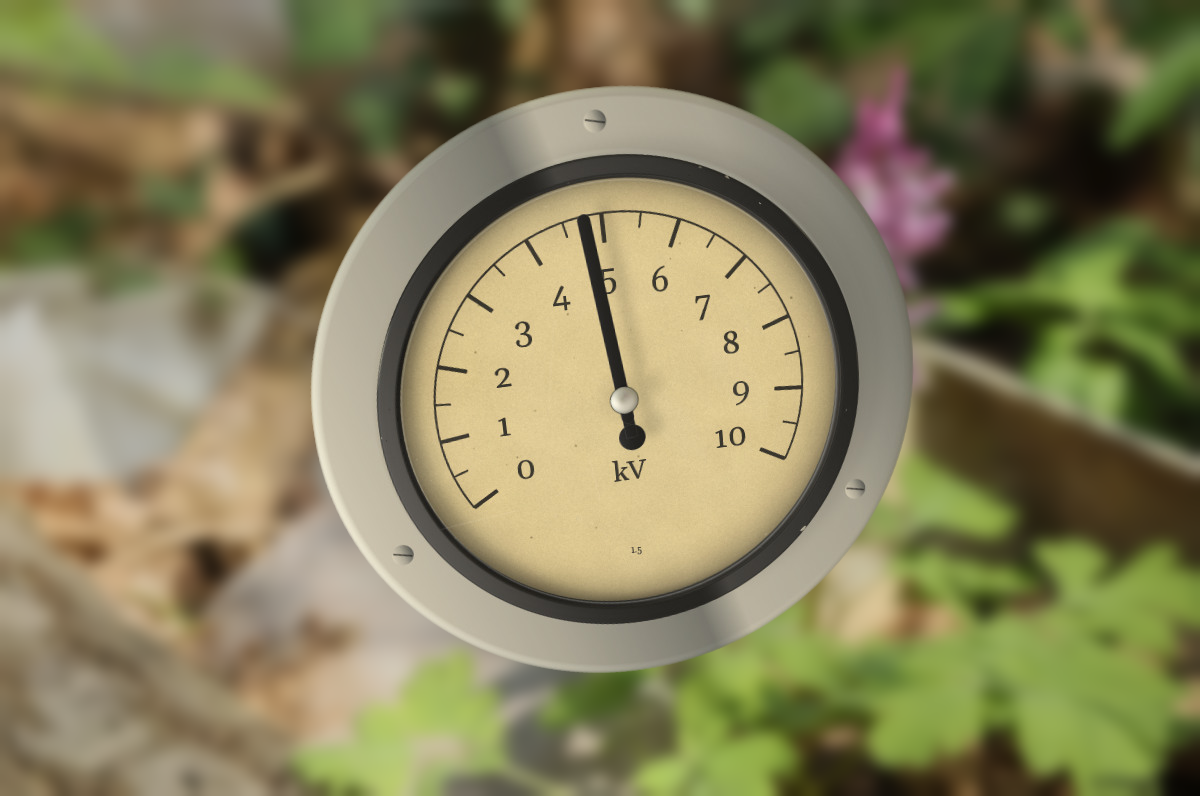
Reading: 4.75; kV
